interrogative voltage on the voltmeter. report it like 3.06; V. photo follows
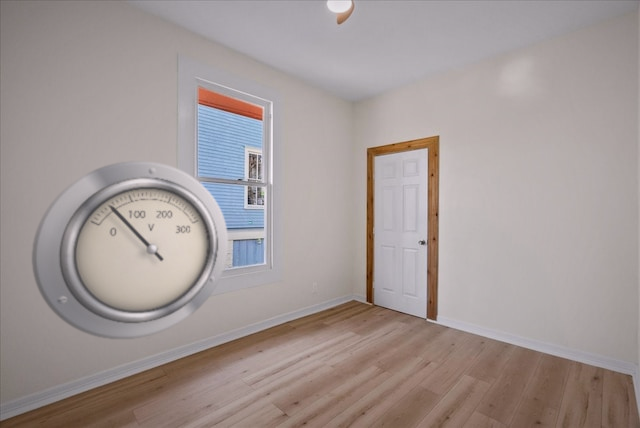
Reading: 50; V
